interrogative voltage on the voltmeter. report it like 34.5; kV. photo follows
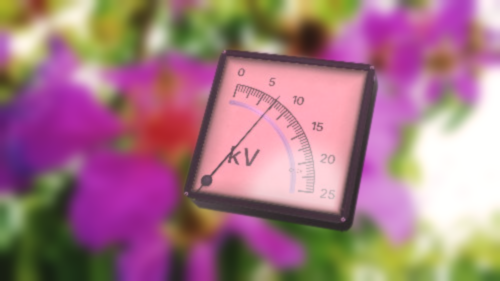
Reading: 7.5; kV
